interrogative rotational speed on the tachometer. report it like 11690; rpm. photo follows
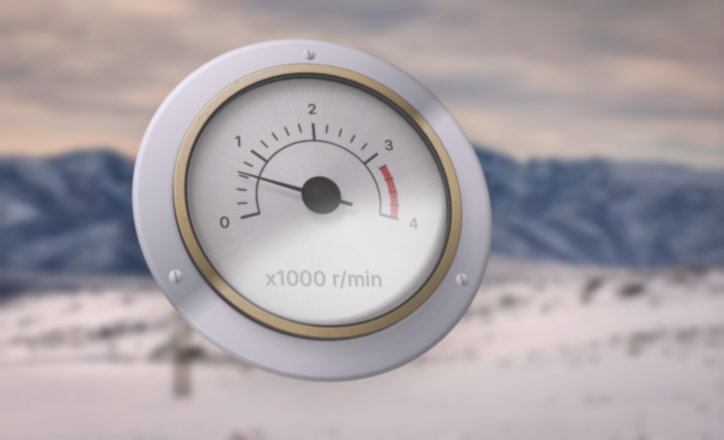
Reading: 600; rpm
